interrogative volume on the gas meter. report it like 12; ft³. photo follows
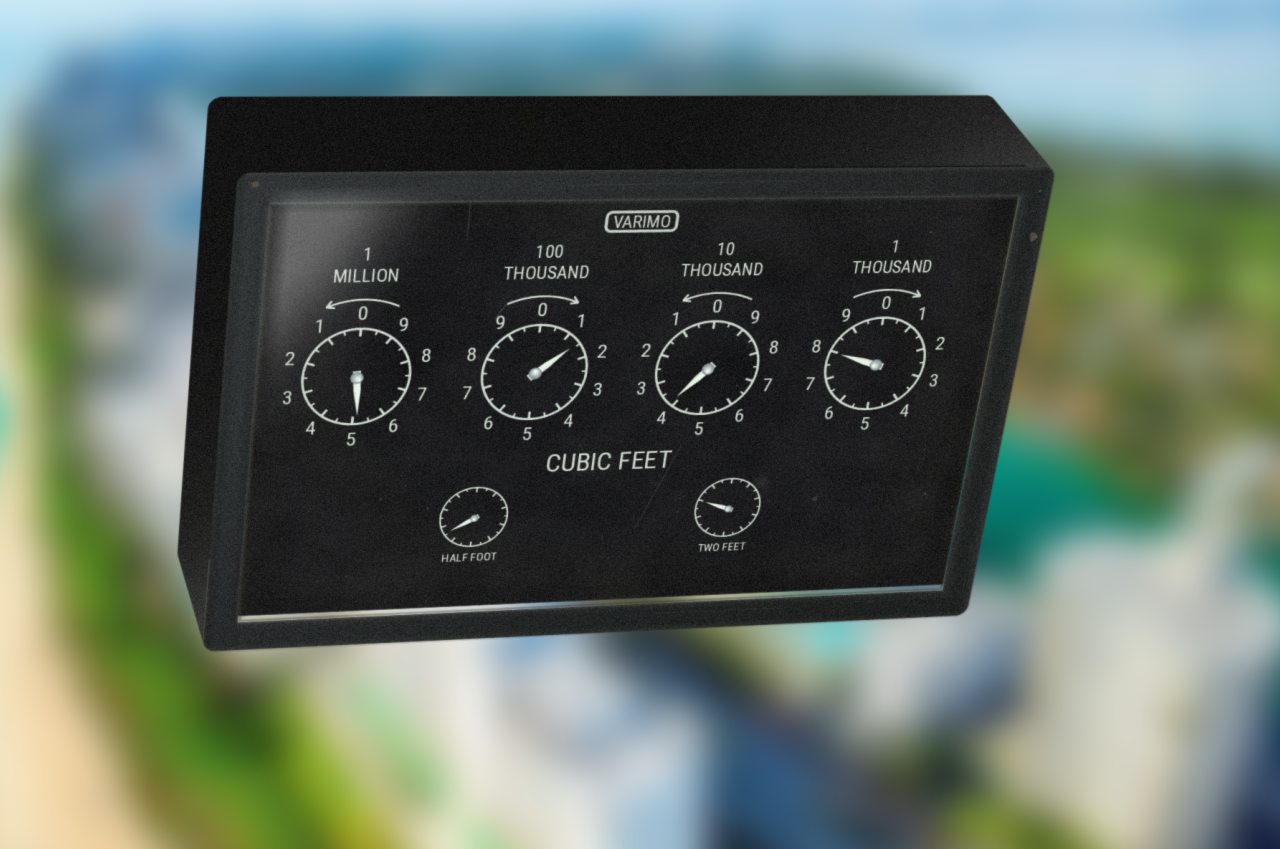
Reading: 513800; ft³
